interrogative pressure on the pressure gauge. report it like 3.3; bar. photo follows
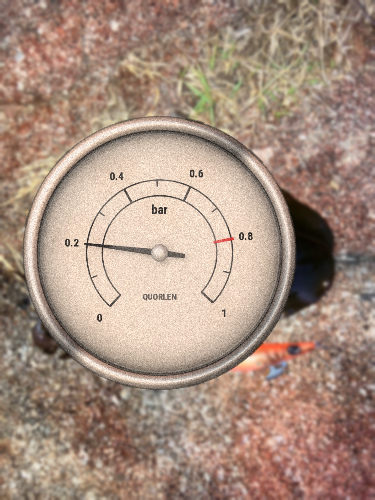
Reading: 0.2; bar
